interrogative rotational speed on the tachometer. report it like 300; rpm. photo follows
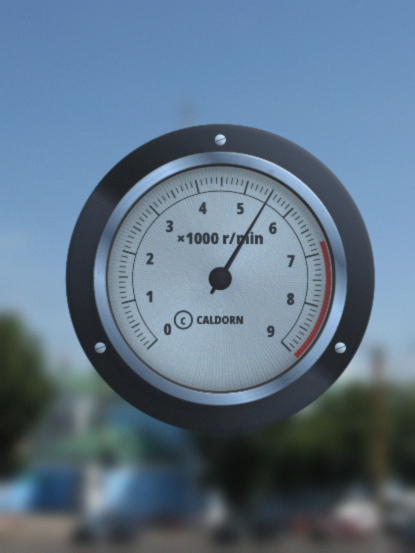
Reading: 5500; rpm
